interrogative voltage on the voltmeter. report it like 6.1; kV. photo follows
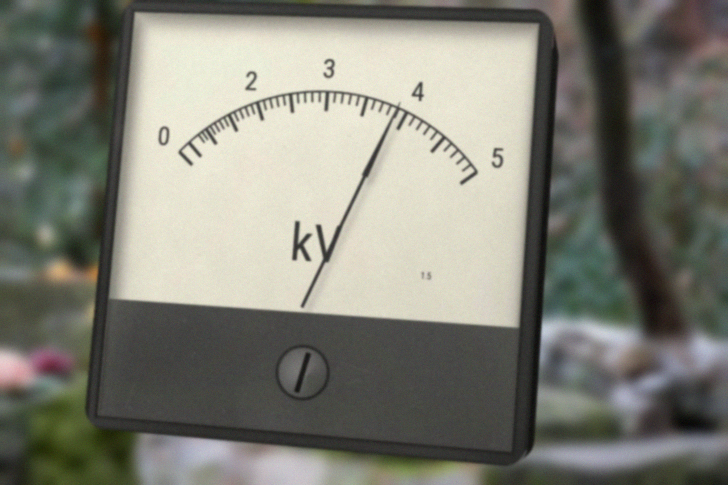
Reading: 3.9; kV
